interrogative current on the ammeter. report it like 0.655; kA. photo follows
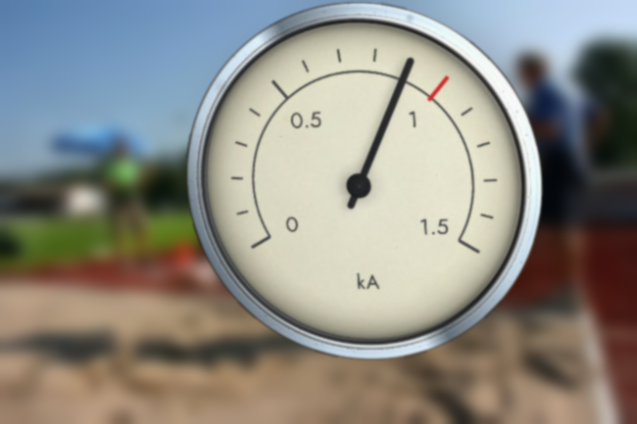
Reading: 0.9; kA
